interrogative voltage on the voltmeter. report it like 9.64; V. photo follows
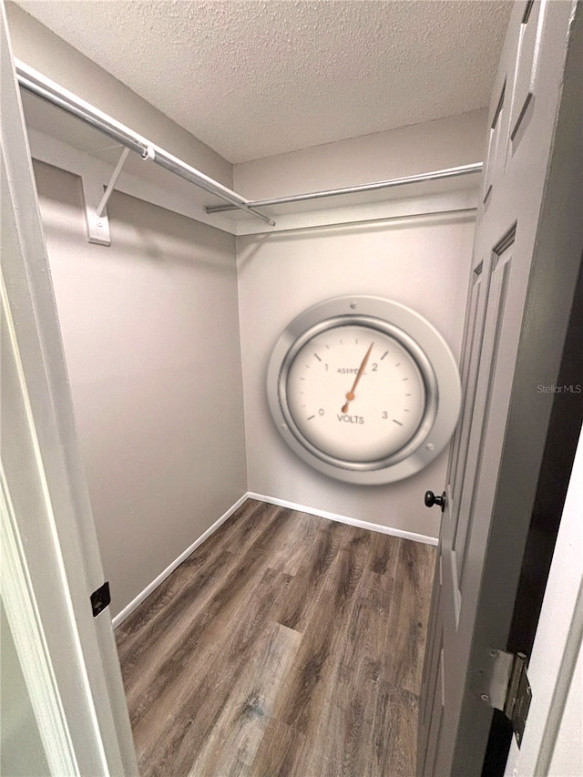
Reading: 1.8; V
